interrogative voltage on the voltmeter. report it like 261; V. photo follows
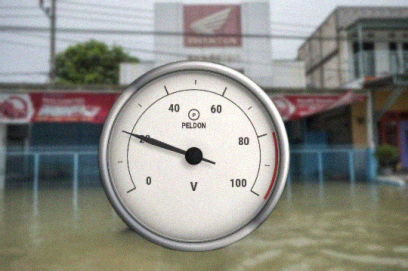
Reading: 20; V
